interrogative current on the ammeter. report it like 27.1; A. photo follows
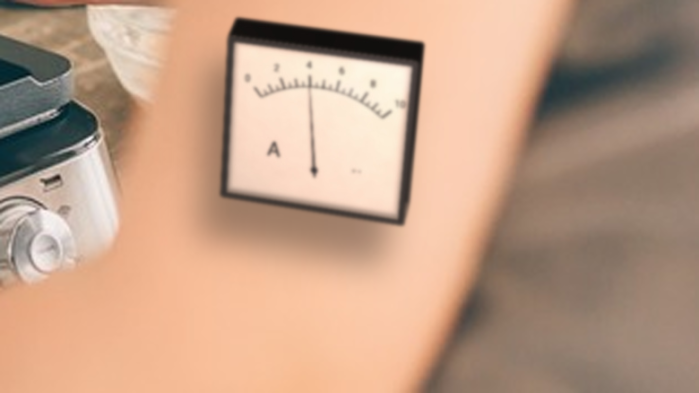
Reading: 4; A
